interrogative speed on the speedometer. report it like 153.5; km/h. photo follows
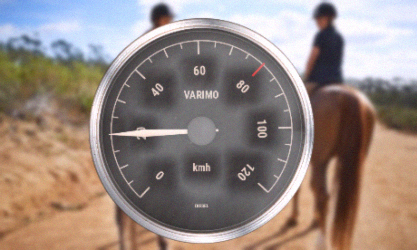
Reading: 20; km/h
